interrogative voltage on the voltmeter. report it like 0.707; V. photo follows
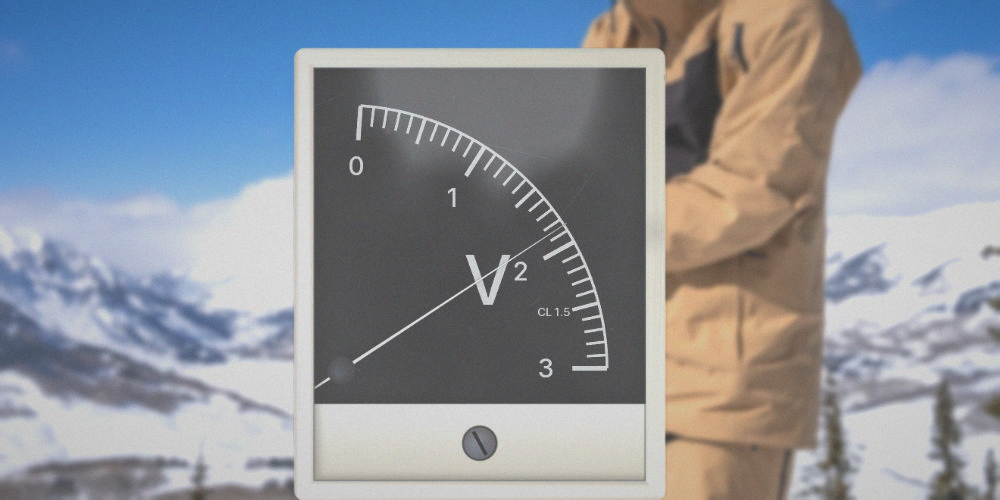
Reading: 1.85; V
